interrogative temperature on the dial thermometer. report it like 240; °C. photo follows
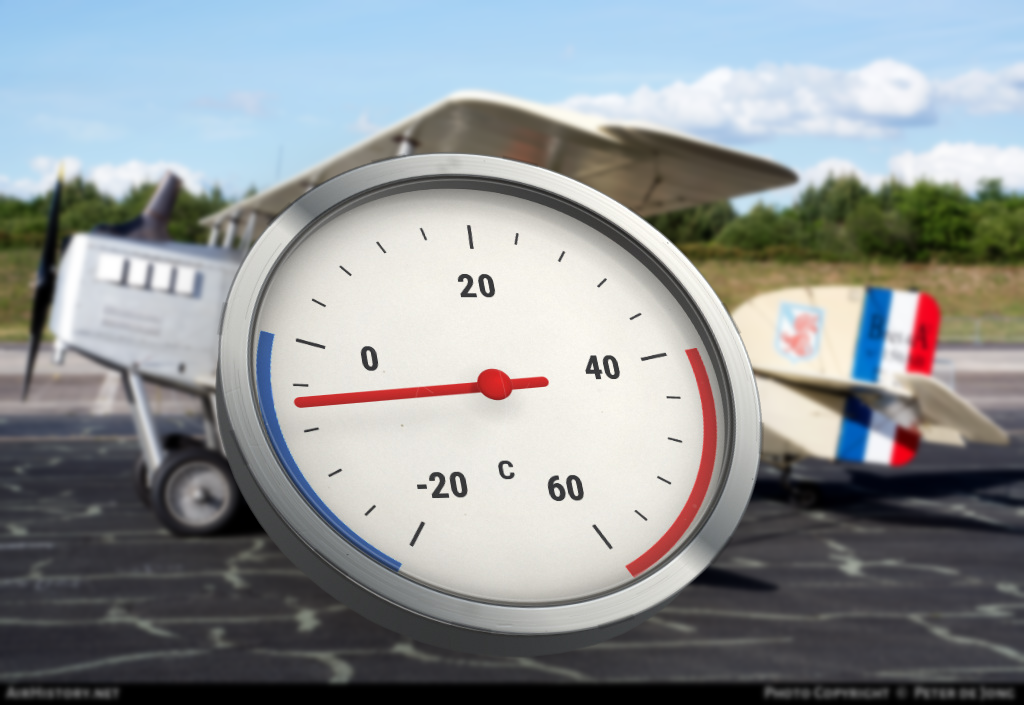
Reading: -6; °C
